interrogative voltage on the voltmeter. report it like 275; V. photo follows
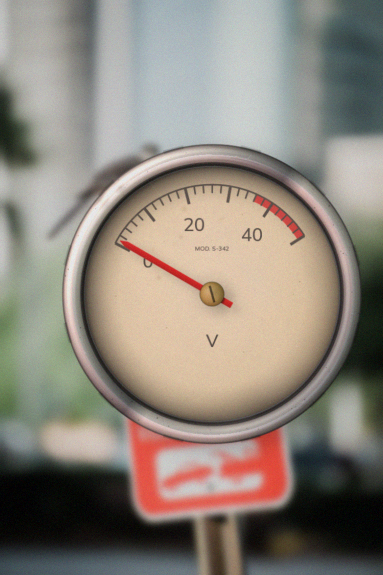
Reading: 1; V
